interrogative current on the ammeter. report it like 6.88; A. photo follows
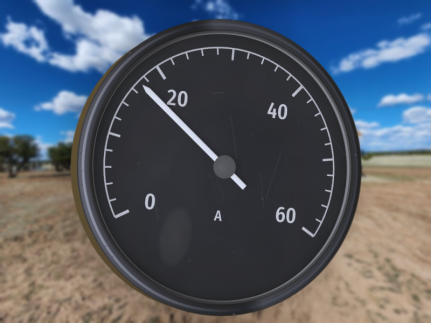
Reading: 17; A
